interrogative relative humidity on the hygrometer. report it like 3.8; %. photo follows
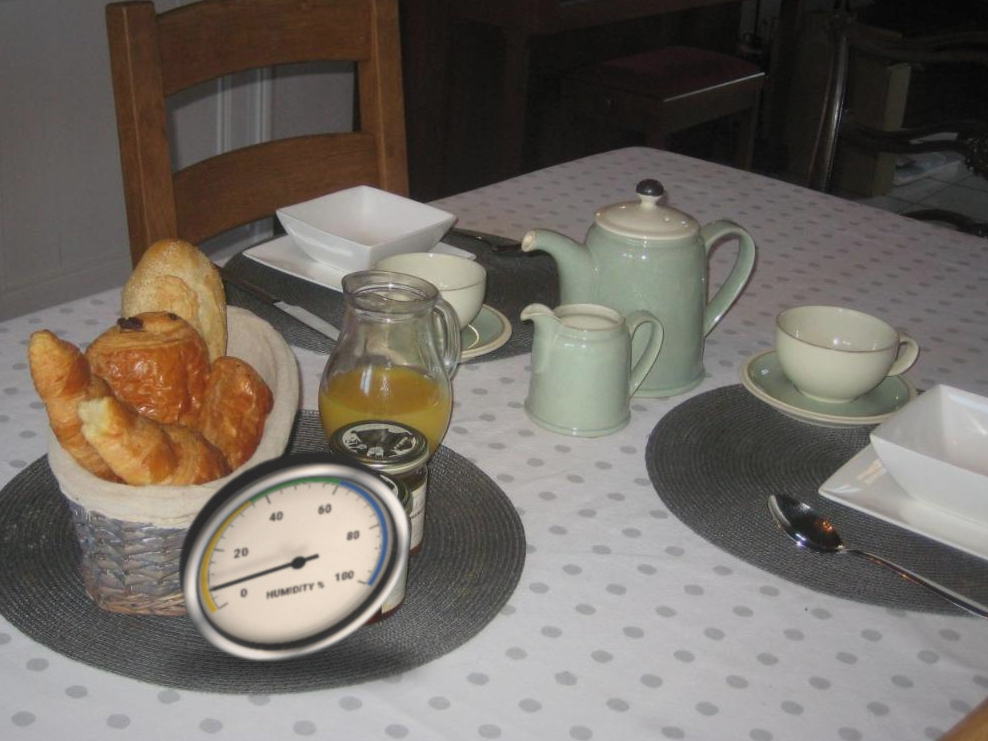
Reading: 8; %
